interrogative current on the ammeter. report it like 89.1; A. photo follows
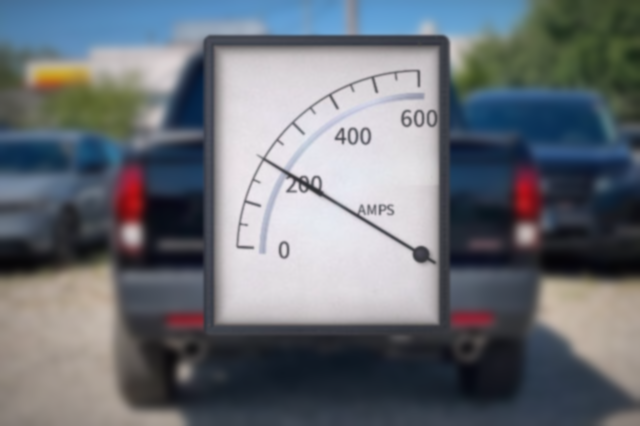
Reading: 200; A
